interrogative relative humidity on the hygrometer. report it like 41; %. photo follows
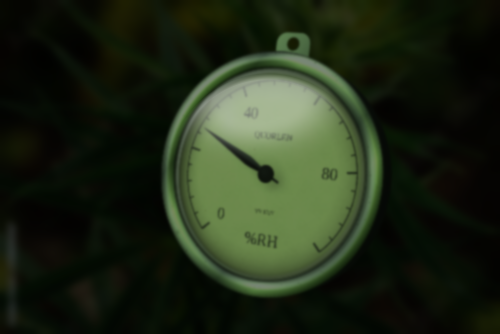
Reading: 26; %
